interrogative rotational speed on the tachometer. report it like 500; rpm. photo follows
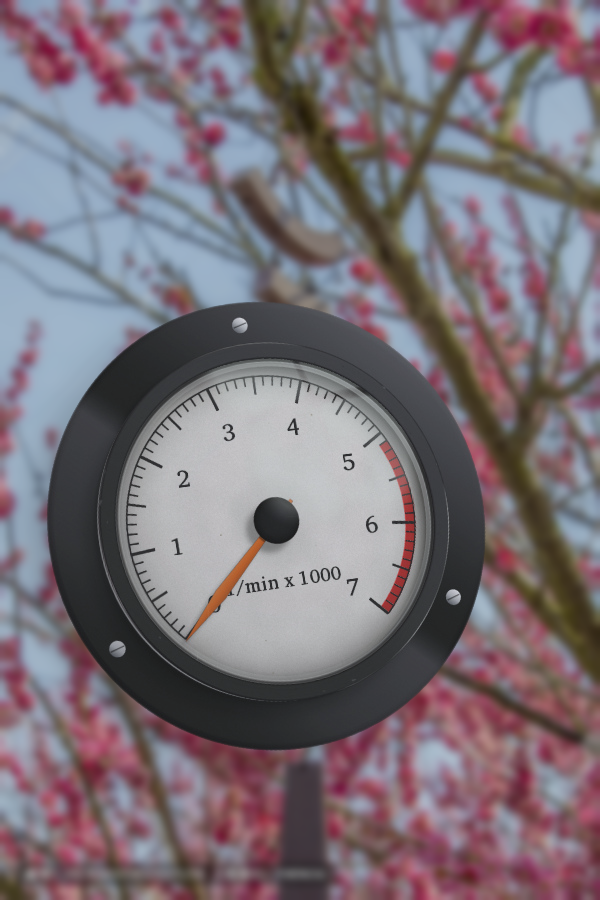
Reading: 0; rpm
